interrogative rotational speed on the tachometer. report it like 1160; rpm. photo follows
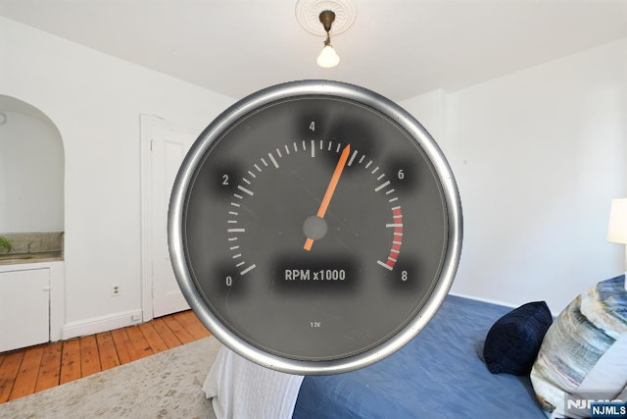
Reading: 4800; rpm
